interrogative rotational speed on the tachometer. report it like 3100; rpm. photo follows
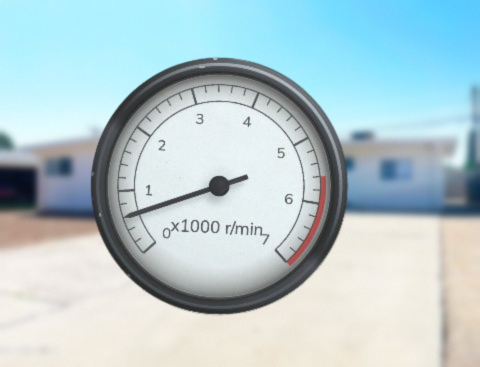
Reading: 600; rpm
